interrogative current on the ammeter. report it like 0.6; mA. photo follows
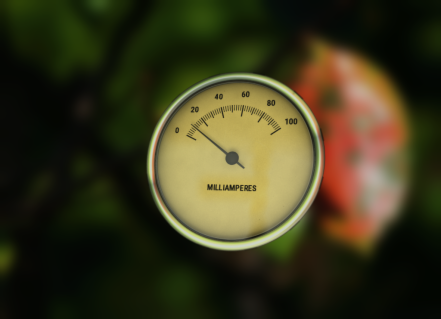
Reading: 10; mA
